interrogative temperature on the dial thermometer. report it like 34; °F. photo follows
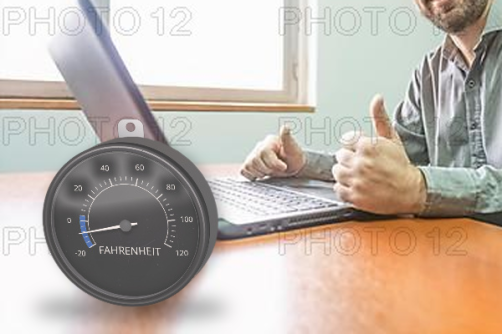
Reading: -8; °F
